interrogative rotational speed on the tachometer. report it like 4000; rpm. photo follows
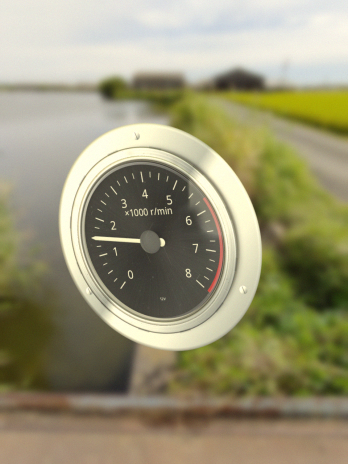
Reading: 1500; rpm
